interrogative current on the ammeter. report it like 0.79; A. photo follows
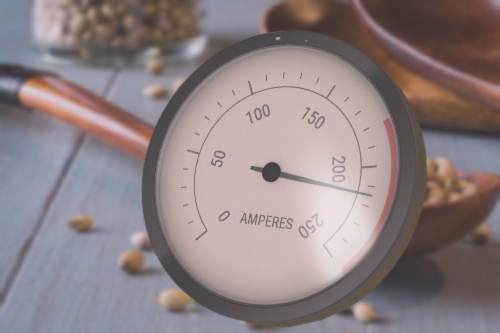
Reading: 215; A
